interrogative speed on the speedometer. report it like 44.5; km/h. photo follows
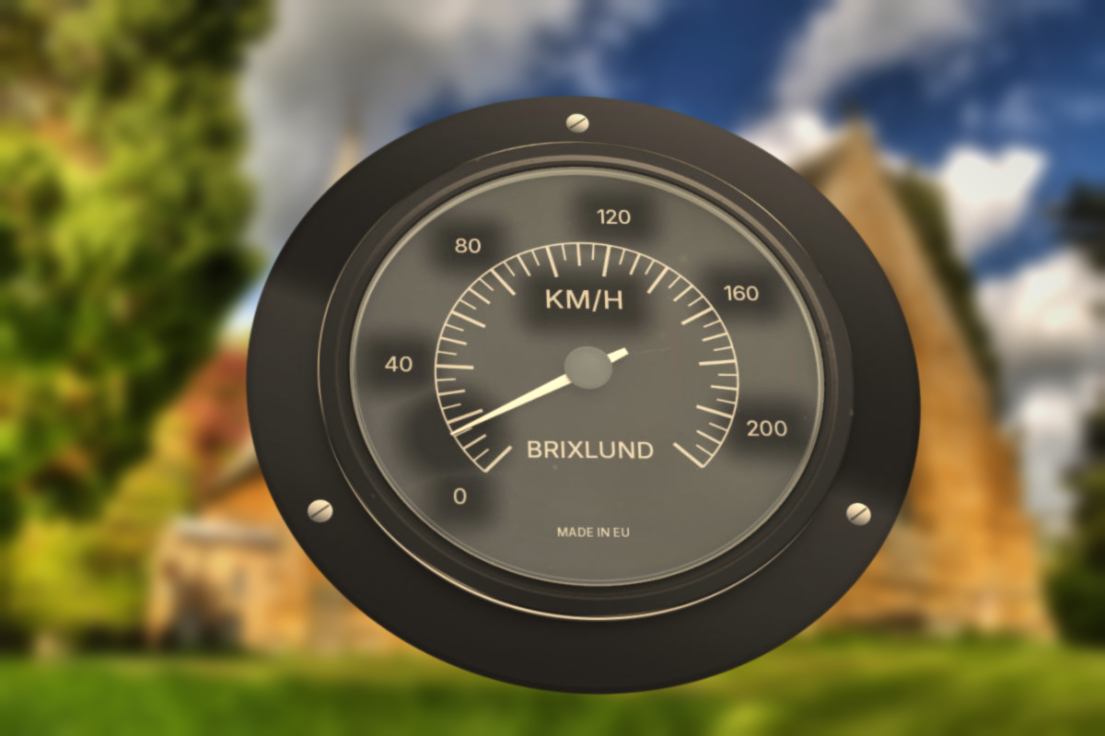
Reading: 15; km/h
